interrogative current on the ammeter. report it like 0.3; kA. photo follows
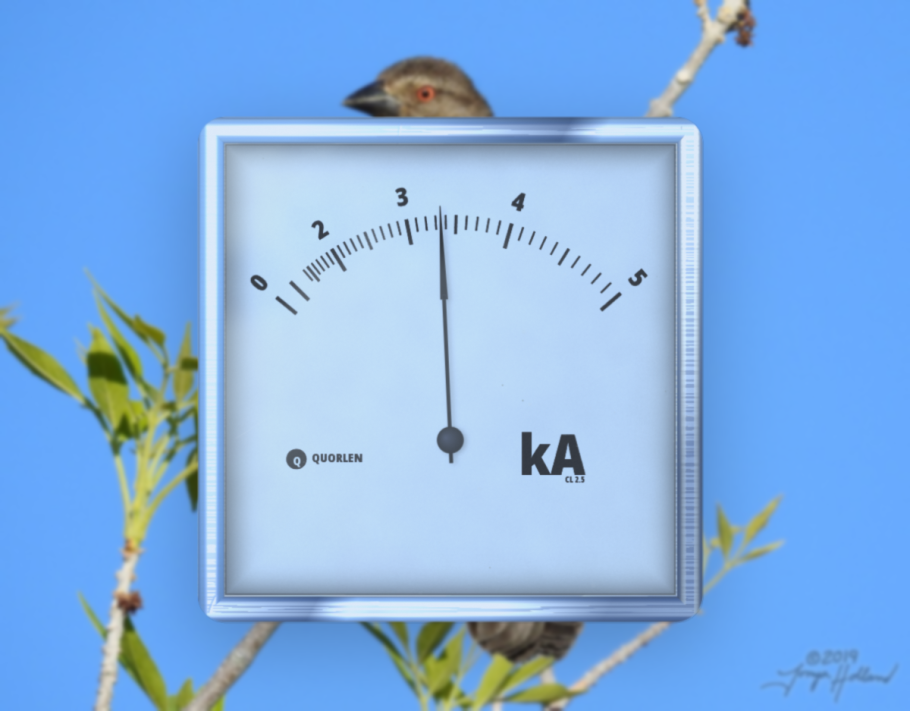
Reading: 3.35; kA
